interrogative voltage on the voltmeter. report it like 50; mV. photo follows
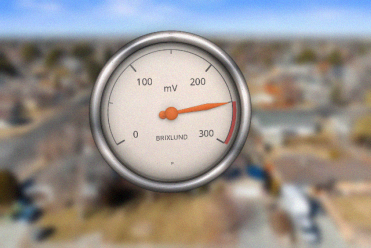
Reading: 250; mV
